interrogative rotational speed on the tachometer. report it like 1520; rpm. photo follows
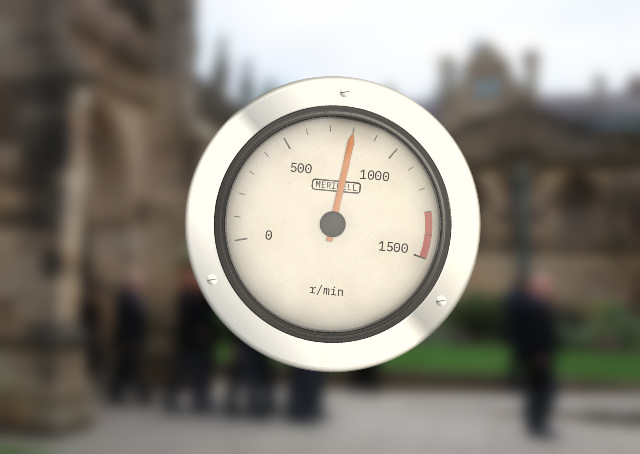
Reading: 800; rpm
